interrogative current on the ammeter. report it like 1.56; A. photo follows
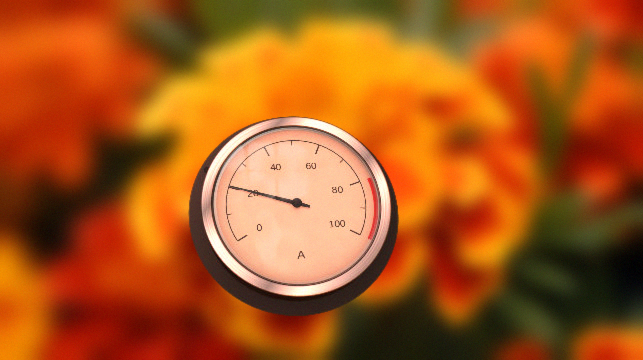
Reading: 20; A
